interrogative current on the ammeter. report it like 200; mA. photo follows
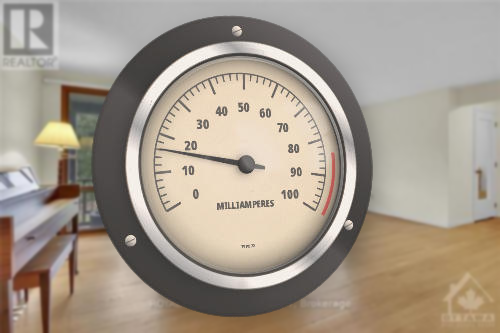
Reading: 16; mA
